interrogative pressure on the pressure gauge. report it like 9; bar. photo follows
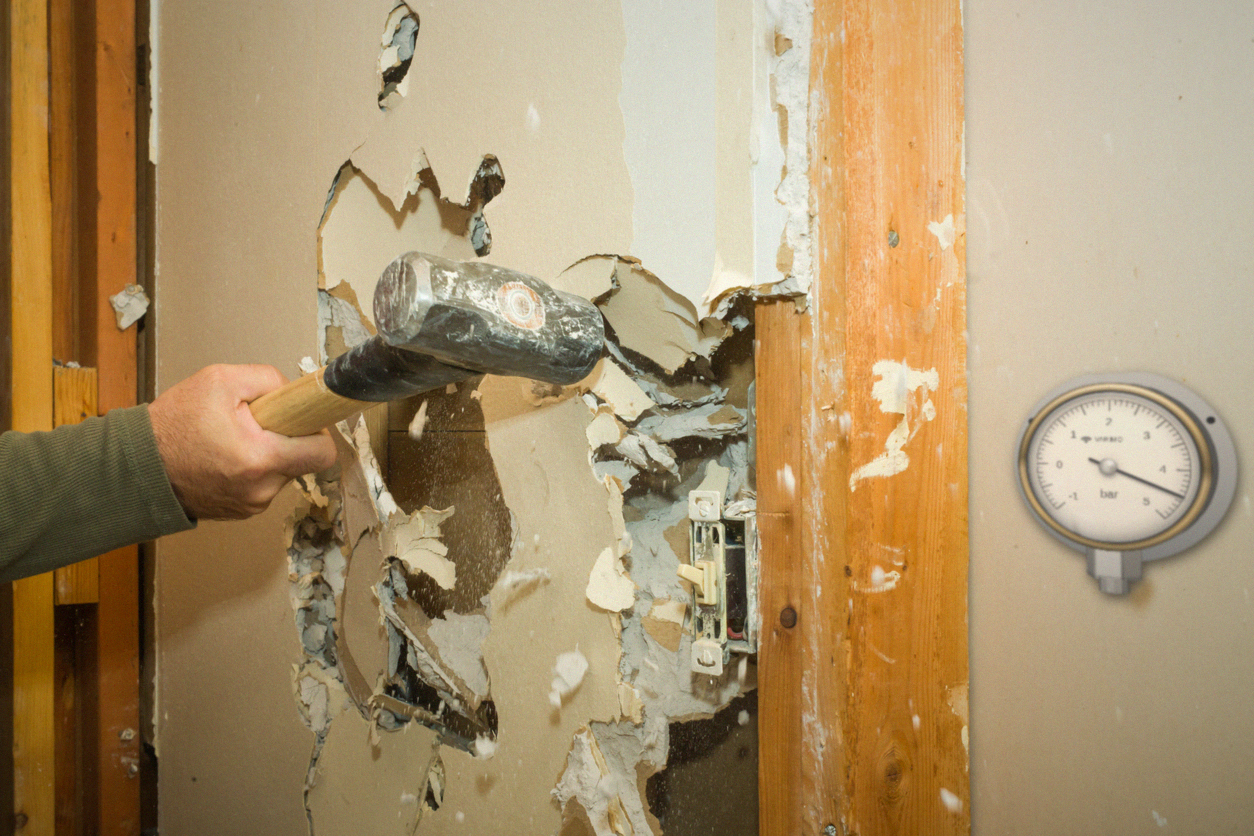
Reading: 4.5; bar
